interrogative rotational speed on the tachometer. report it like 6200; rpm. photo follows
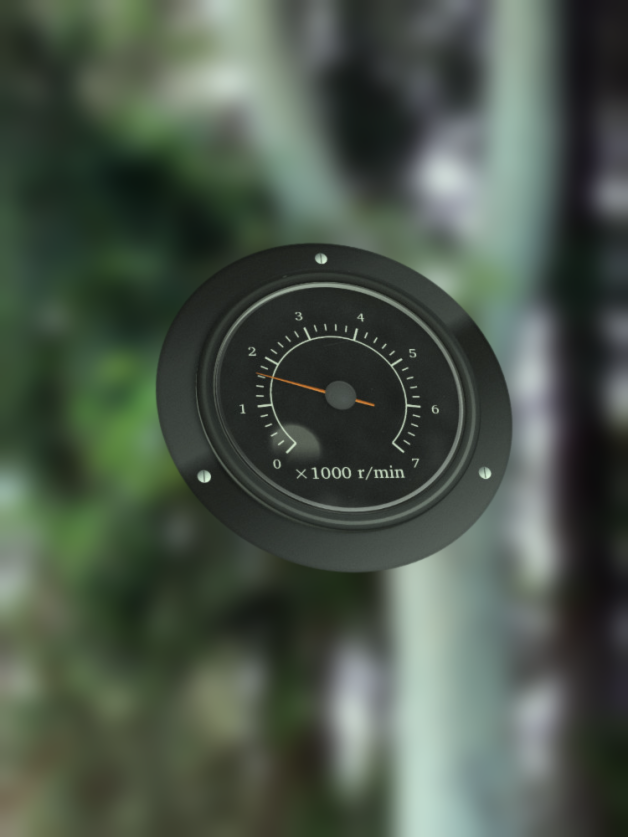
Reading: 1600; rpm
